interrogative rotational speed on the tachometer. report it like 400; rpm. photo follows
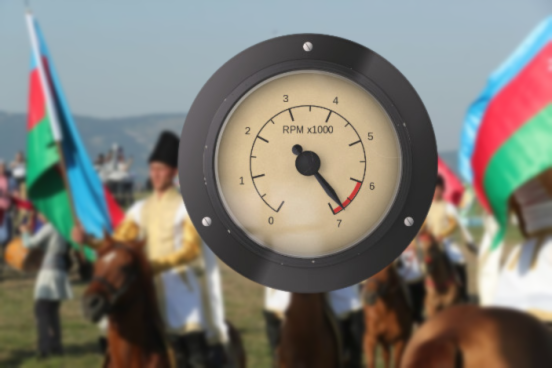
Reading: 6750; rpm
